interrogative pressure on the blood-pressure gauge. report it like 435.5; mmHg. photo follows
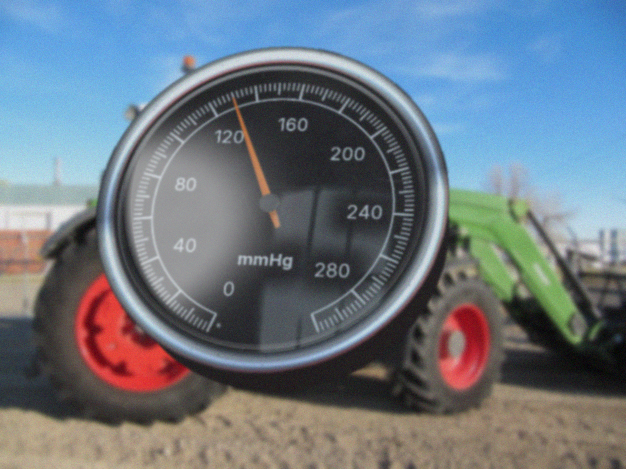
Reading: 130; mmHg
